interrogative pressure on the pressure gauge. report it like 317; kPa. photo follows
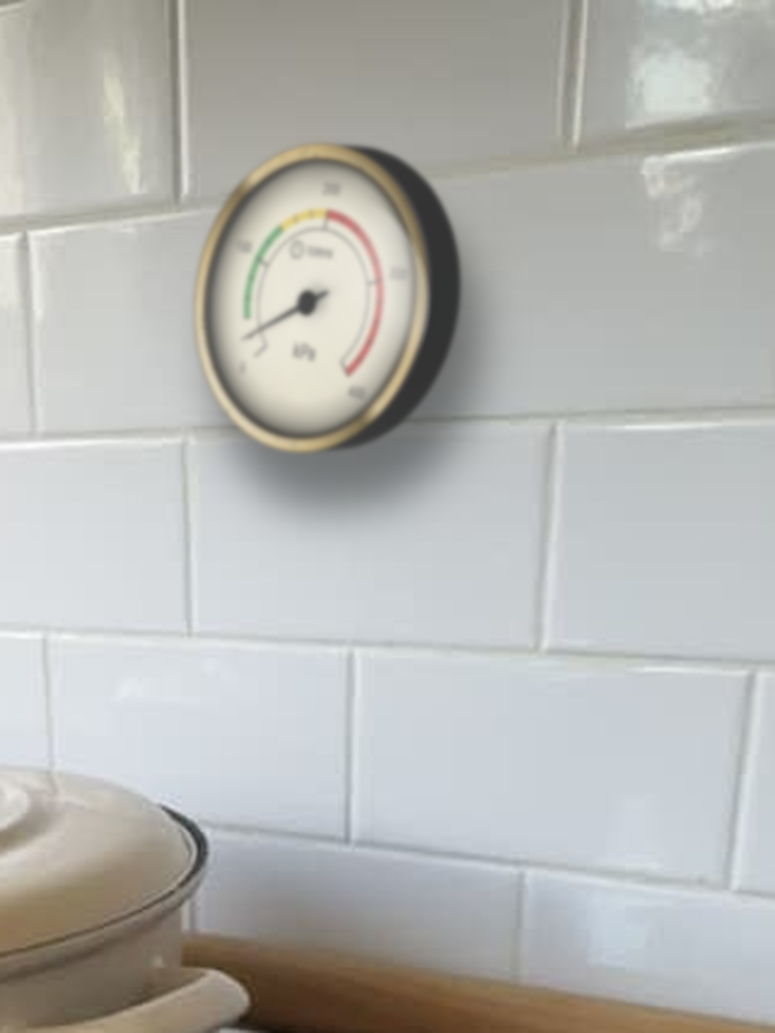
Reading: 20; kPa
